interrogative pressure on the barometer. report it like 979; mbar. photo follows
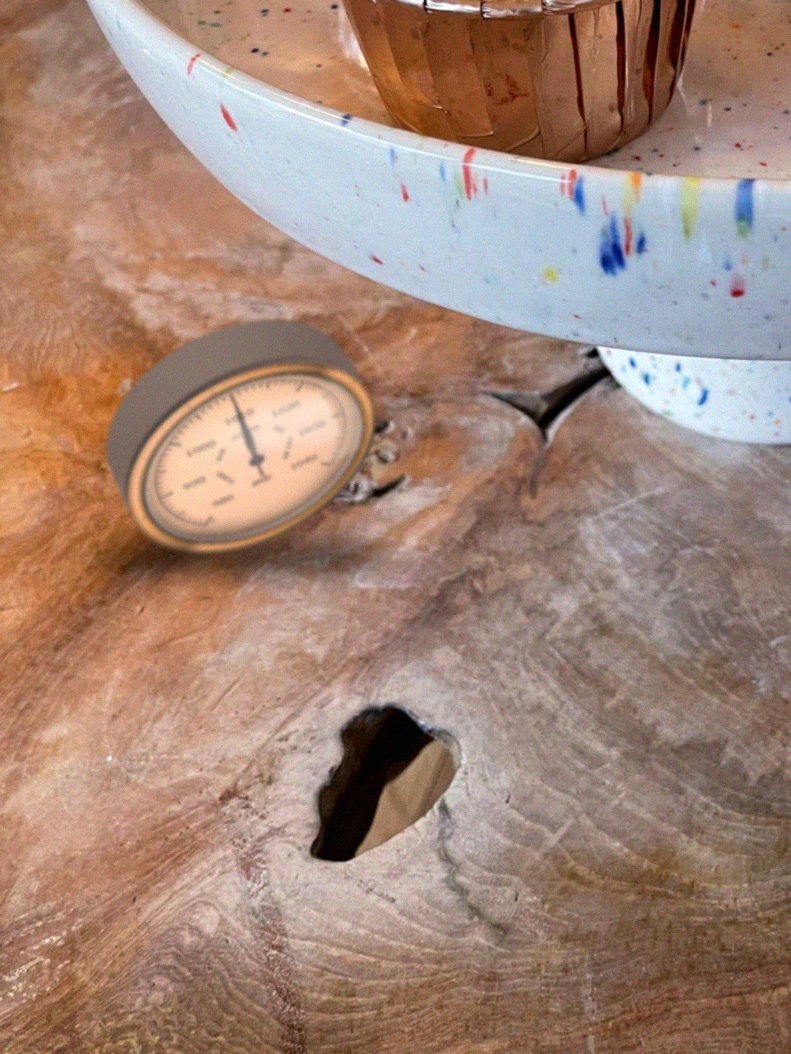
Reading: 1010; mbar
